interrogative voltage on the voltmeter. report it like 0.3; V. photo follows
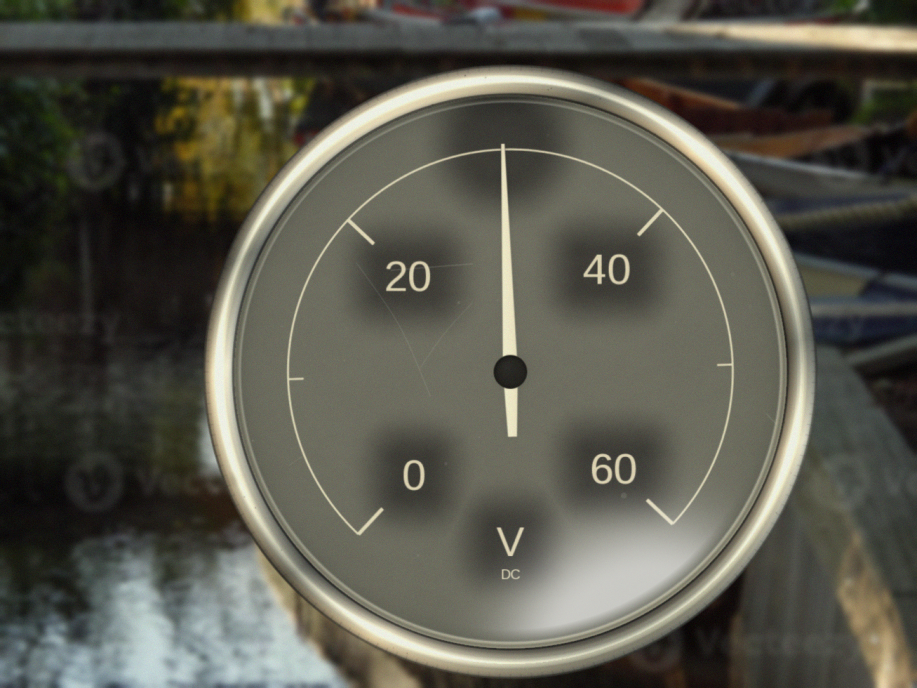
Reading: 30; V
